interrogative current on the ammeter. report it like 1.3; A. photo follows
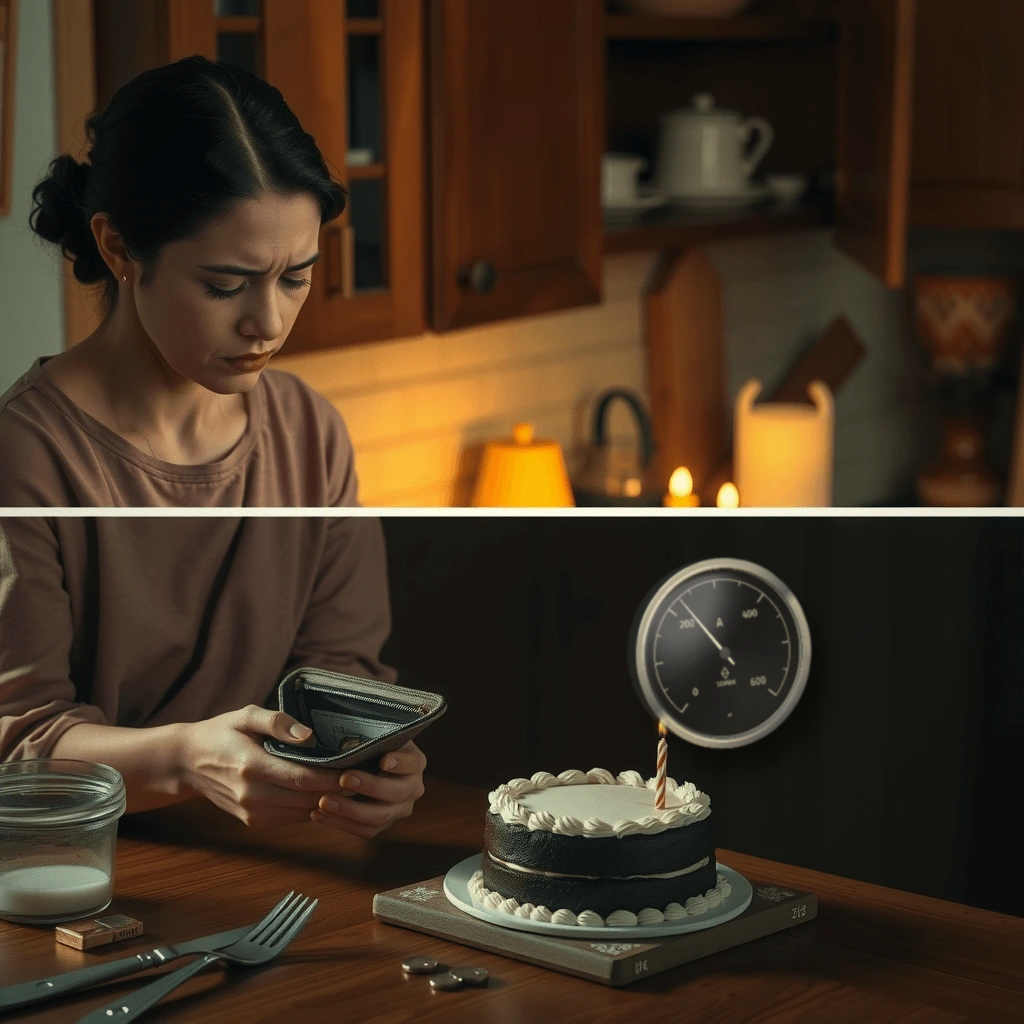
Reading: 225; A
